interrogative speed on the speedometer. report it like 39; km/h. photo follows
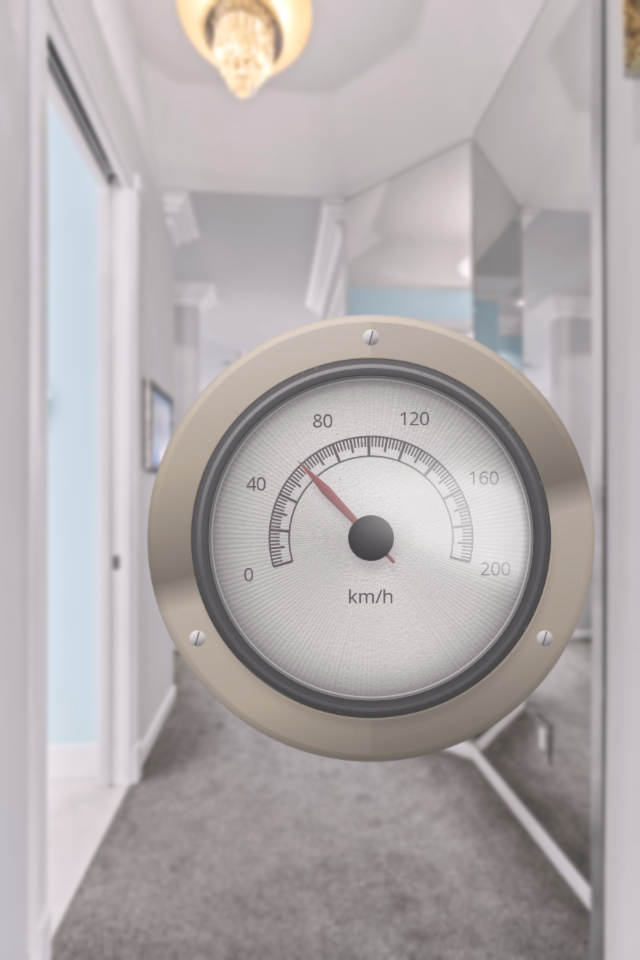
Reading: 60; km/h
